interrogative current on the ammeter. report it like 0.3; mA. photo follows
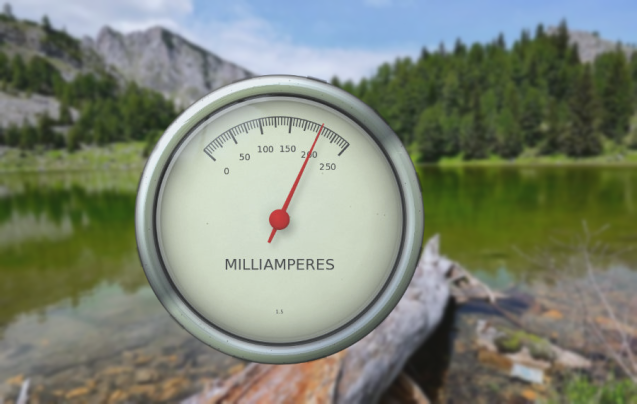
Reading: 200; mA
